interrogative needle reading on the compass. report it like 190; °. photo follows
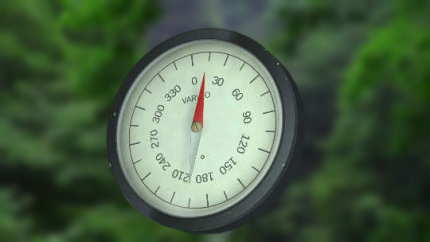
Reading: 15; °
